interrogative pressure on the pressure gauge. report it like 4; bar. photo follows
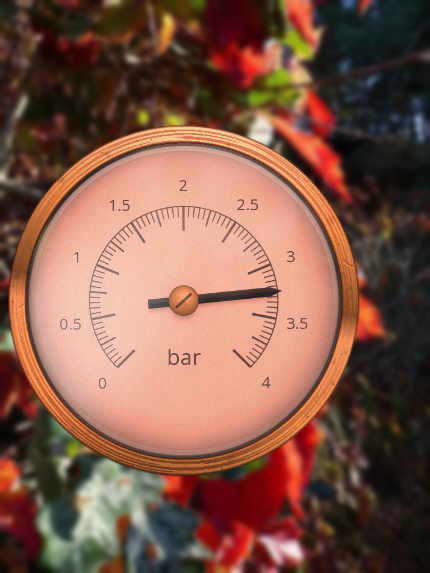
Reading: 3.25; bar
